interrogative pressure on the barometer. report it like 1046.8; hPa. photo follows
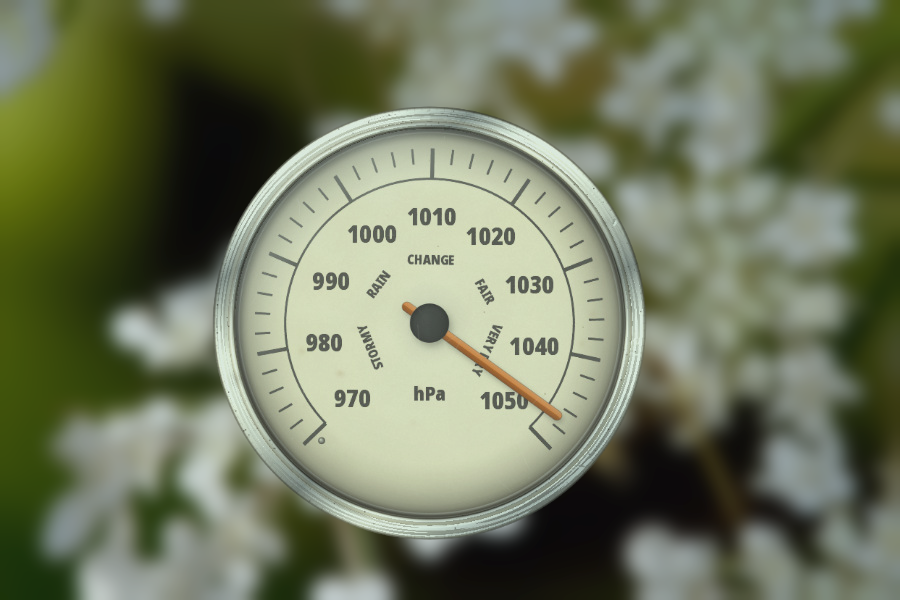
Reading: 1047; hPa
